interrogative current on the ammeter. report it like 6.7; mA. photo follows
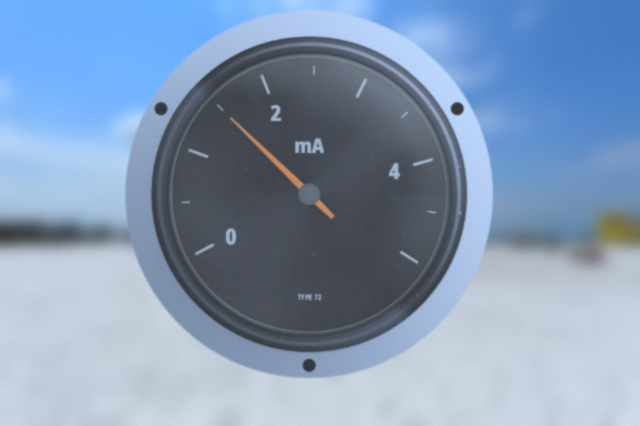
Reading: 1.5; mA
